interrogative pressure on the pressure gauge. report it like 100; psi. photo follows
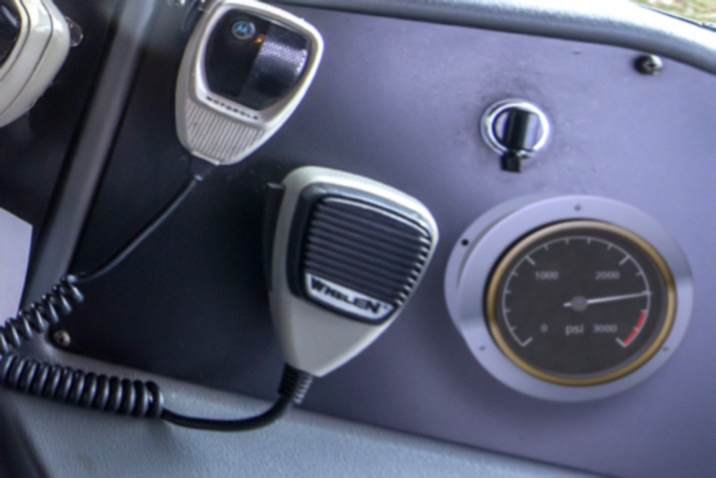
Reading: 2400; psi
